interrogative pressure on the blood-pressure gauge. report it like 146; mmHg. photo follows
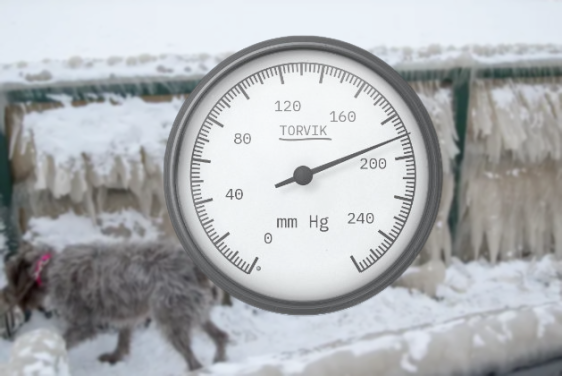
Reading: 190; mmHg
